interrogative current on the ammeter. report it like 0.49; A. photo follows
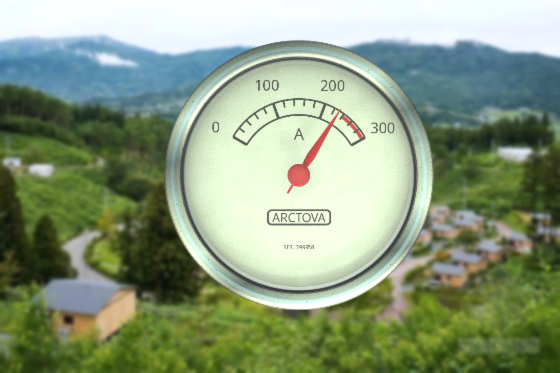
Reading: 230; A
